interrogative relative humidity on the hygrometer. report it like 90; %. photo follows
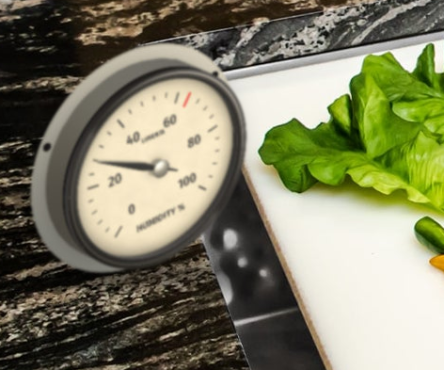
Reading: 28; %
